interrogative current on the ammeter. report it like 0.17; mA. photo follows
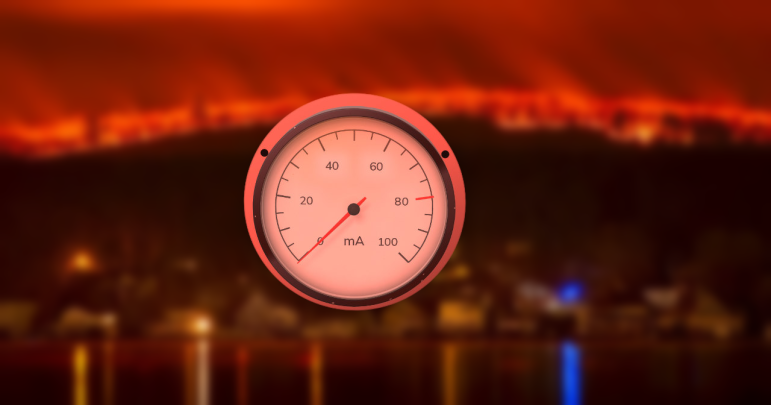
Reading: 0; mA
